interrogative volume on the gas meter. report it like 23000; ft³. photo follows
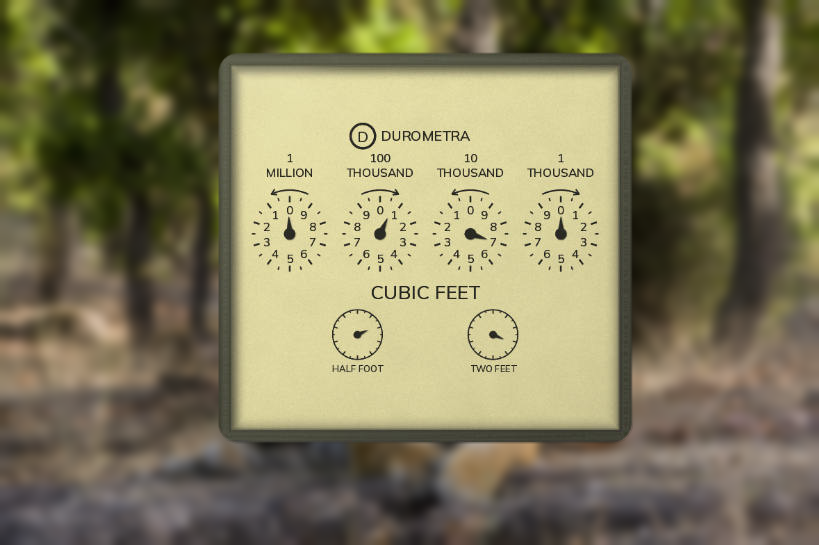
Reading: 7000; ft³
